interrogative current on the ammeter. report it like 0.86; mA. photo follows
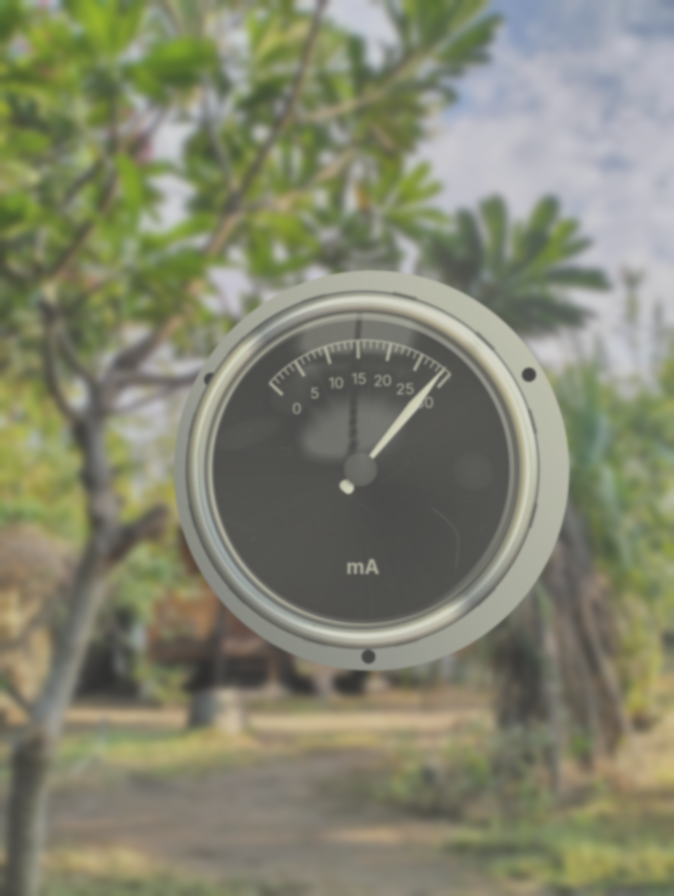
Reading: 29; mA
